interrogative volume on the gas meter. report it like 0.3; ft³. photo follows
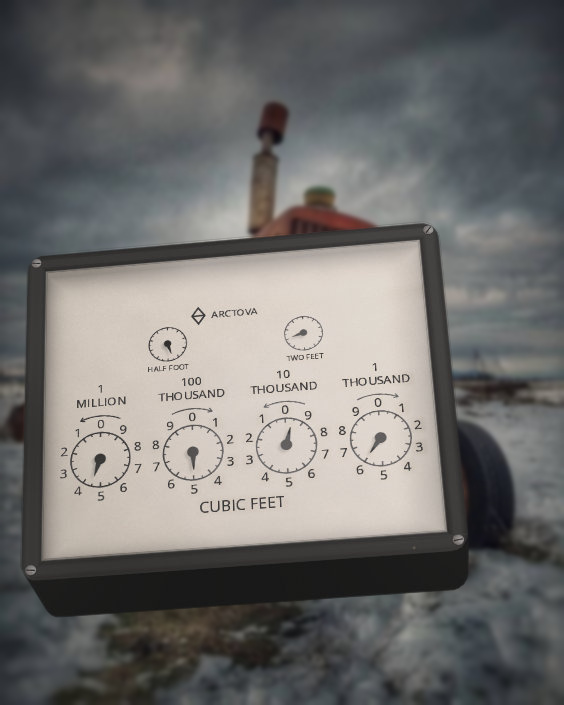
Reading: 449600; ft³
